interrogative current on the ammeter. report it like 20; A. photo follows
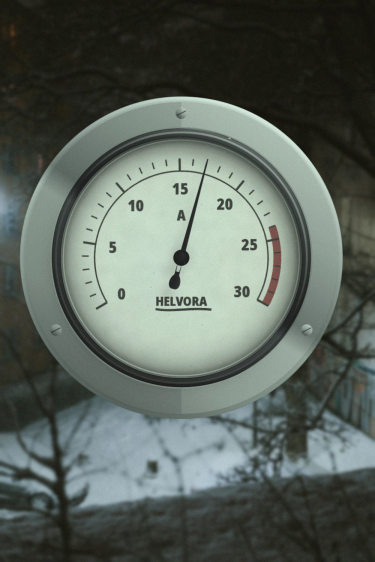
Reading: 17; A
